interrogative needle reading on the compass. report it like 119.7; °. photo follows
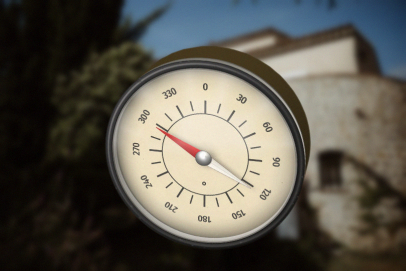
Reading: 300; °
